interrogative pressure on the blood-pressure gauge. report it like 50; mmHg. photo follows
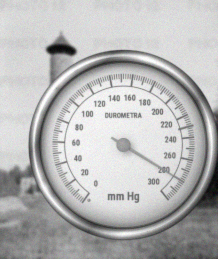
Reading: 280; mmHg
